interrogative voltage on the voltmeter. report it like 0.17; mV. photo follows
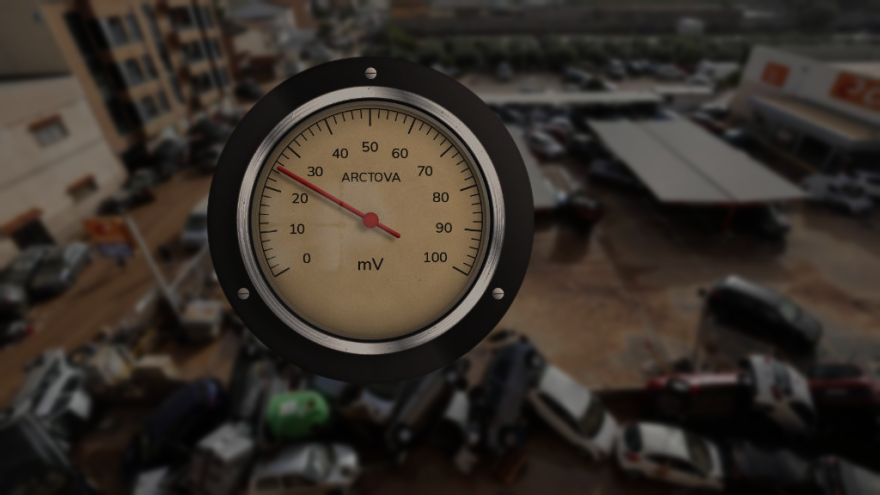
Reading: 25; mV
